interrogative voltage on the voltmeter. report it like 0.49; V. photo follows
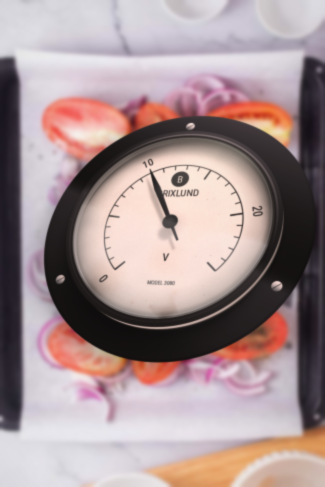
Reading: 10; V
